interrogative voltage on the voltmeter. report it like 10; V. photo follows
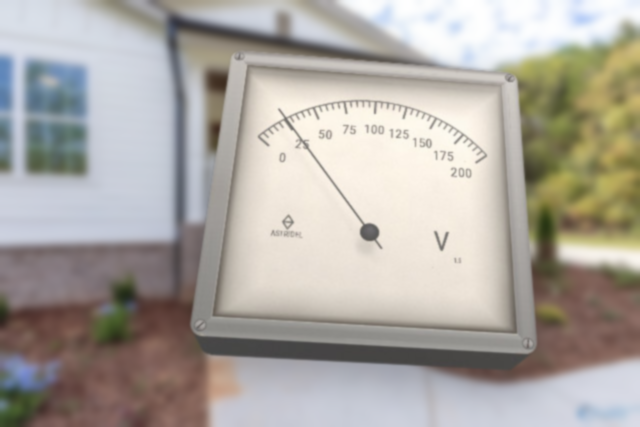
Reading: 25; V
